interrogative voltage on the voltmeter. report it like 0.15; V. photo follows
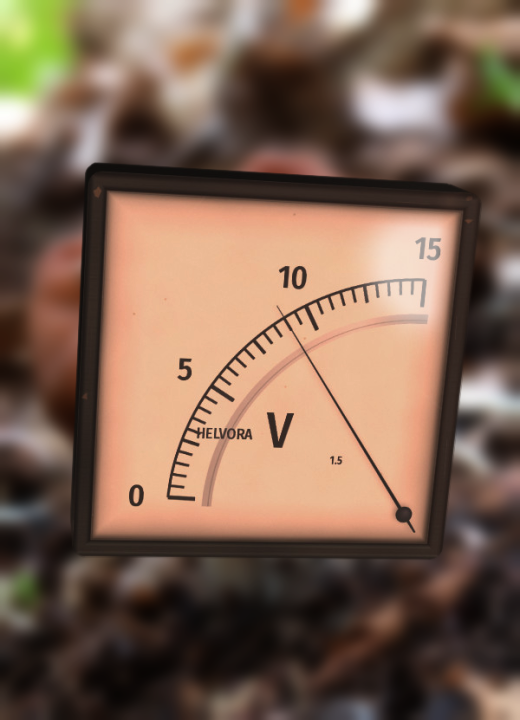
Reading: 9; V
